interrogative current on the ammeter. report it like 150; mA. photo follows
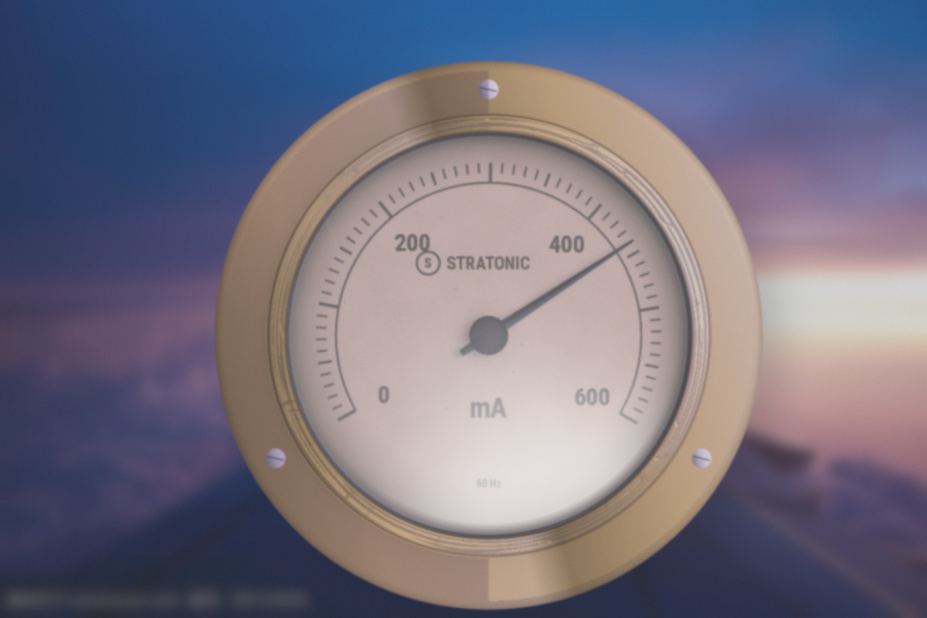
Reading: 440; mA
